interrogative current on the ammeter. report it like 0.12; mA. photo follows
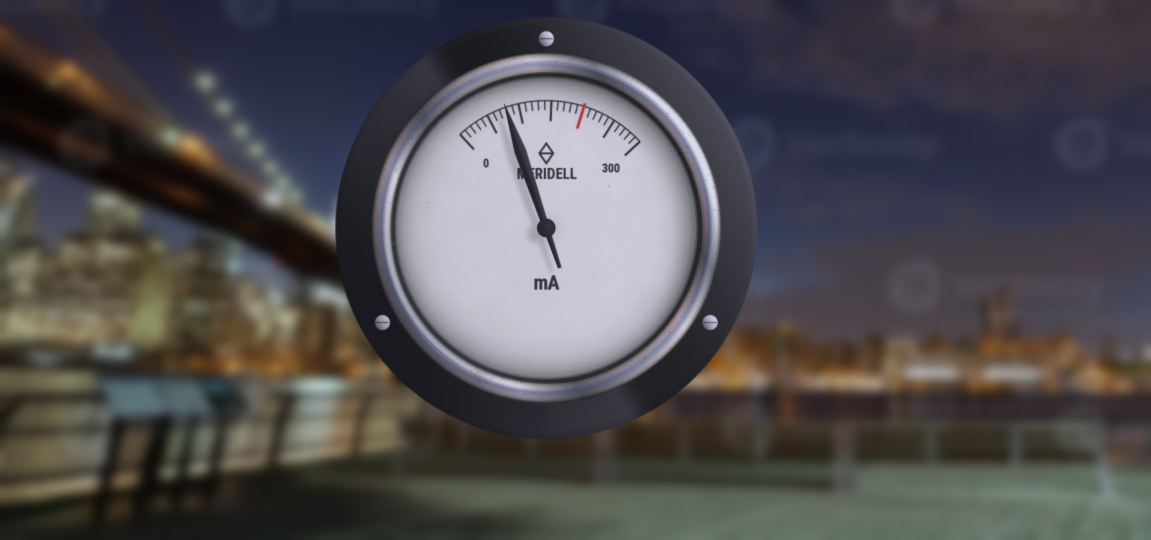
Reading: 80; mA
